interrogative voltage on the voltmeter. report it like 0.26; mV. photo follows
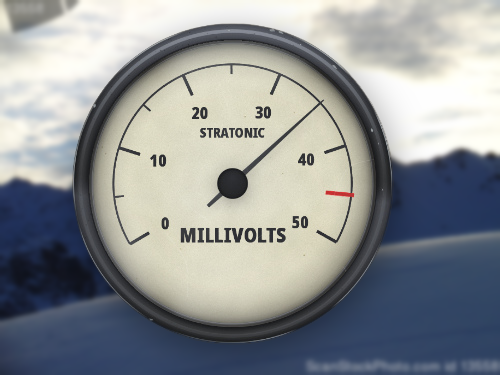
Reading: 35; mV
